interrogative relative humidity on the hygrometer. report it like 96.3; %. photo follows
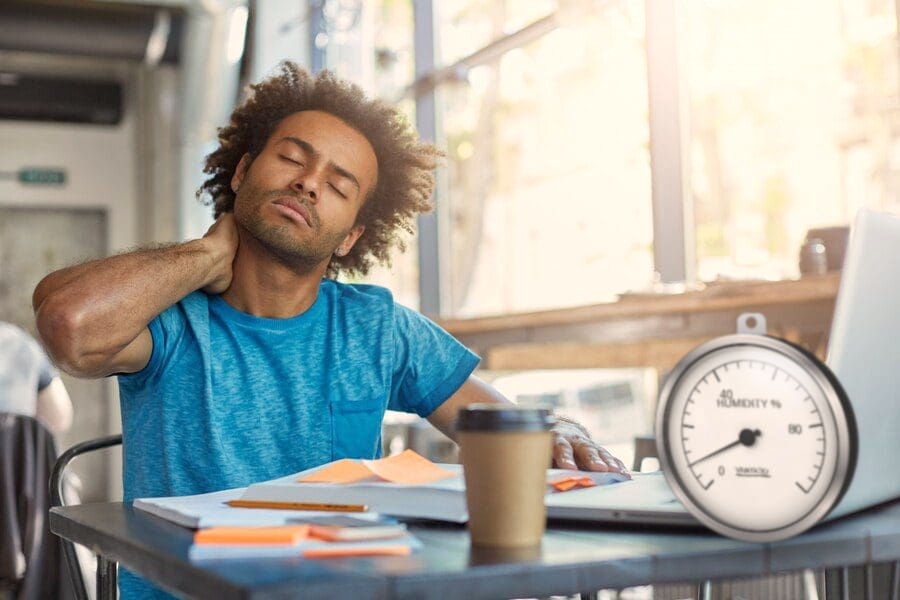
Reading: 8; %
